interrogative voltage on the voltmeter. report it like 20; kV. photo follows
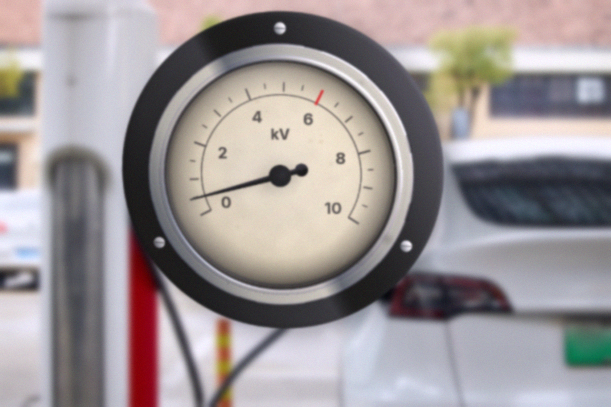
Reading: 0.5; kV
